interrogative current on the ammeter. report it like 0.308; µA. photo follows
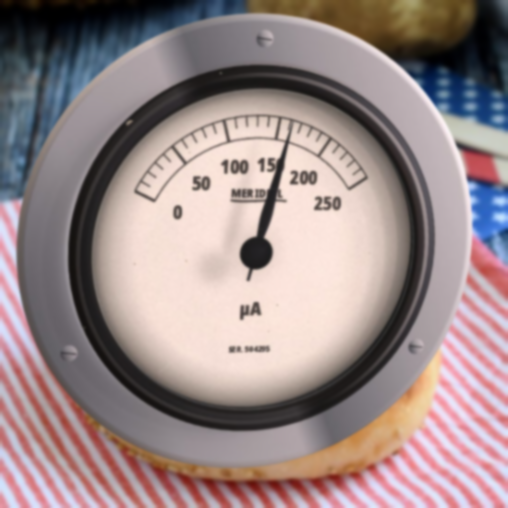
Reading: 160; µA
